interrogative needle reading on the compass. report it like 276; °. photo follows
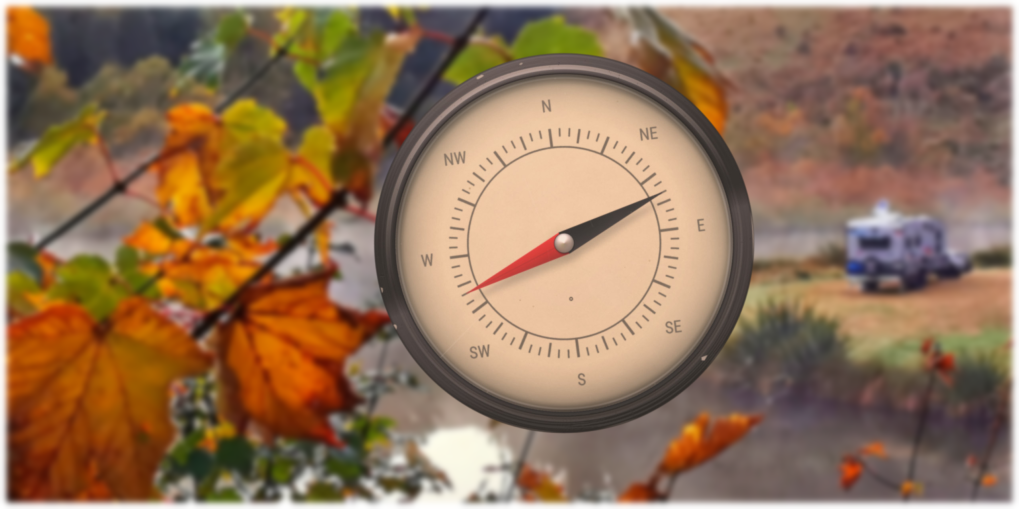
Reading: 250; °
